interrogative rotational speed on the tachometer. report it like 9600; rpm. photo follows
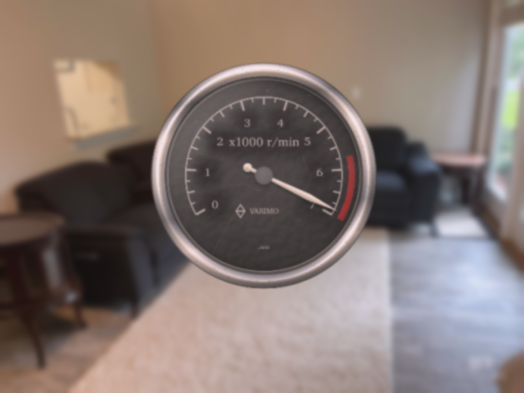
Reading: 6875; rpm
